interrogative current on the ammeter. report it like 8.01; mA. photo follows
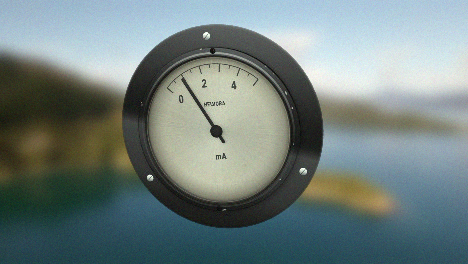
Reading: 1; mA
